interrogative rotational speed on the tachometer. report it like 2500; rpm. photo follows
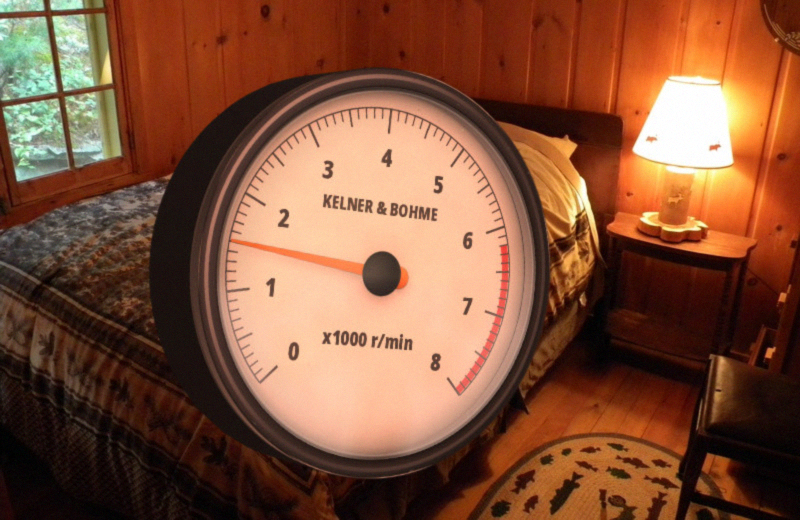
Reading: 1500; rpm
